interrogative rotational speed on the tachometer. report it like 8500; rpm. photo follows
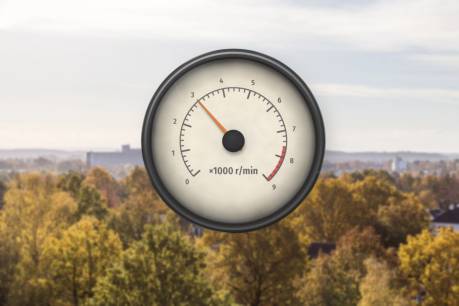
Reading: 3000; rpm
